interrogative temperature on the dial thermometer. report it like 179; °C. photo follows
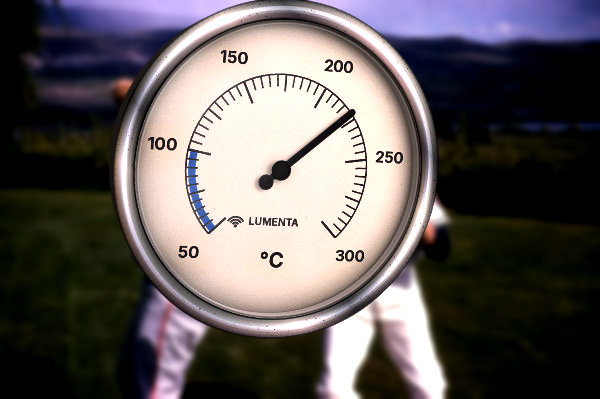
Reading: 220; °C
